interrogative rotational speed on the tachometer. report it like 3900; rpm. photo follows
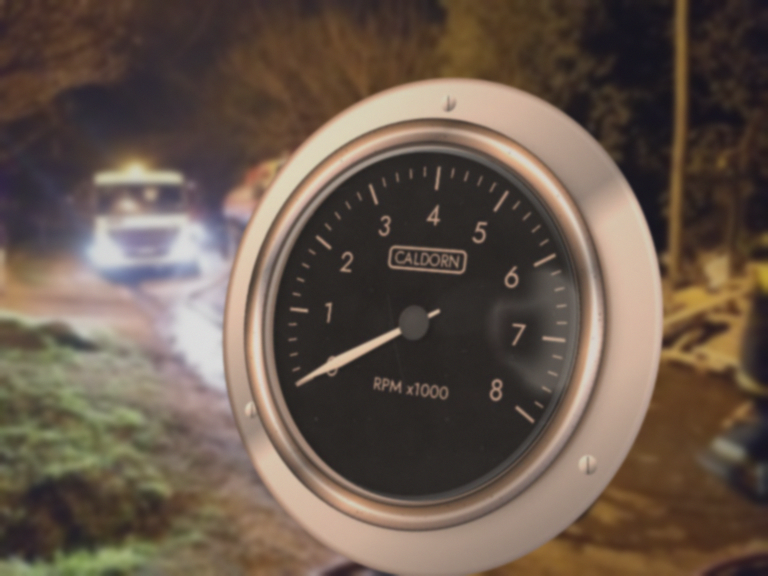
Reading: 0; rpm
